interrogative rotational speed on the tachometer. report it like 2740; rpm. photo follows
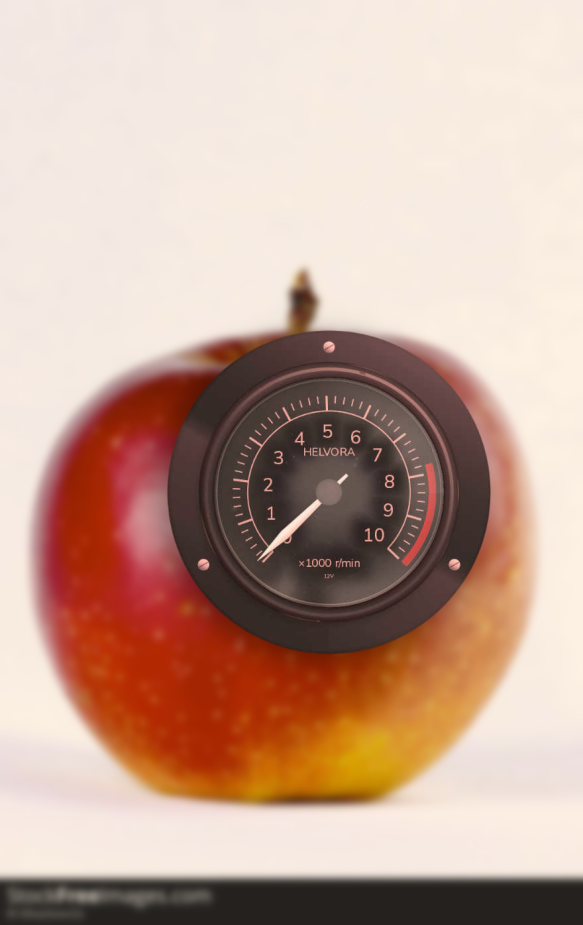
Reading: 100; rpm
